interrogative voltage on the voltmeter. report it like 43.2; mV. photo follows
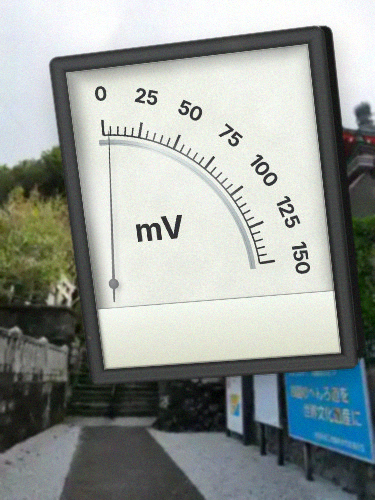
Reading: 5; mV
